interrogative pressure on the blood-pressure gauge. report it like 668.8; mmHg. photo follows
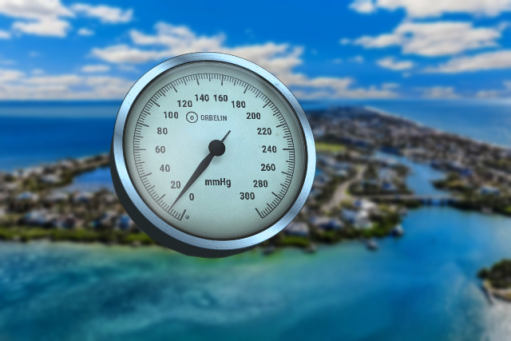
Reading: 10; mmHg
